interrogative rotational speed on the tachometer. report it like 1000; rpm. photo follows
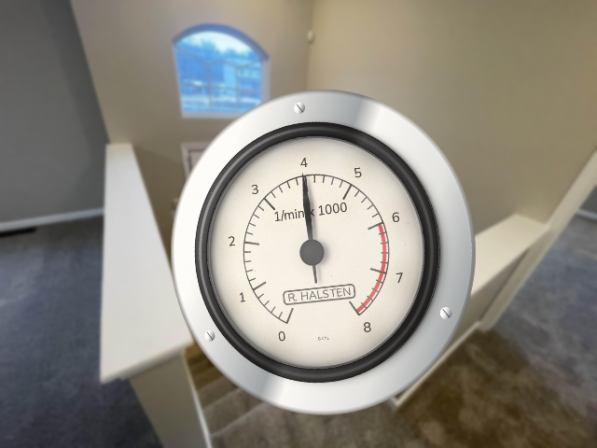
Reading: 4000; rpm
